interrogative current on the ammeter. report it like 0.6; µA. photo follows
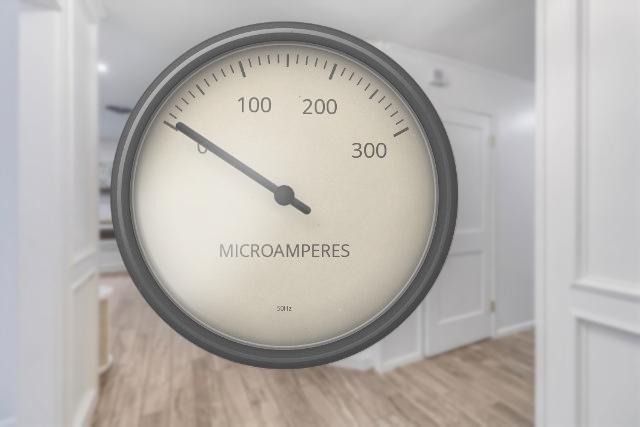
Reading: 5; µA
